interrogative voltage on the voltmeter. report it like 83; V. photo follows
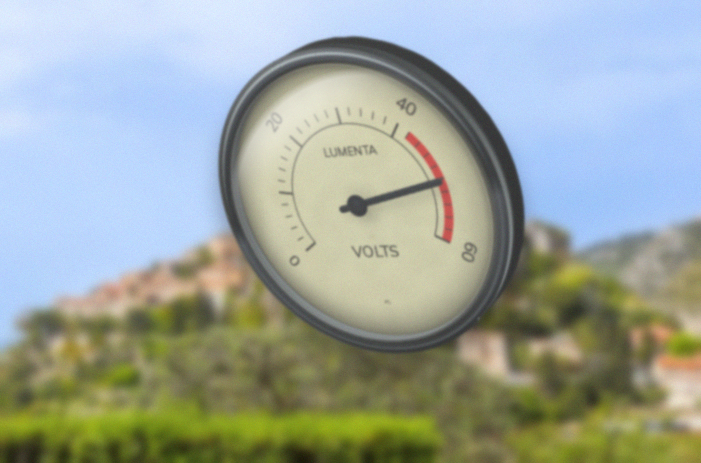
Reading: 50; V
